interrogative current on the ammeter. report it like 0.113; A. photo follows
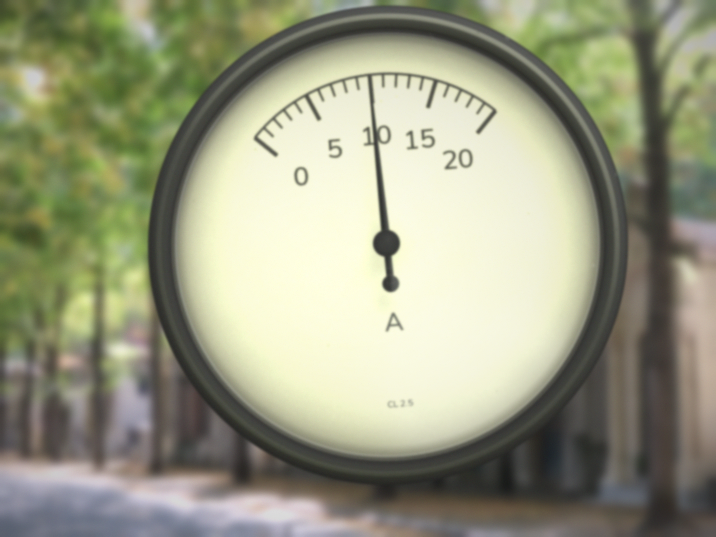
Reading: 10; A
